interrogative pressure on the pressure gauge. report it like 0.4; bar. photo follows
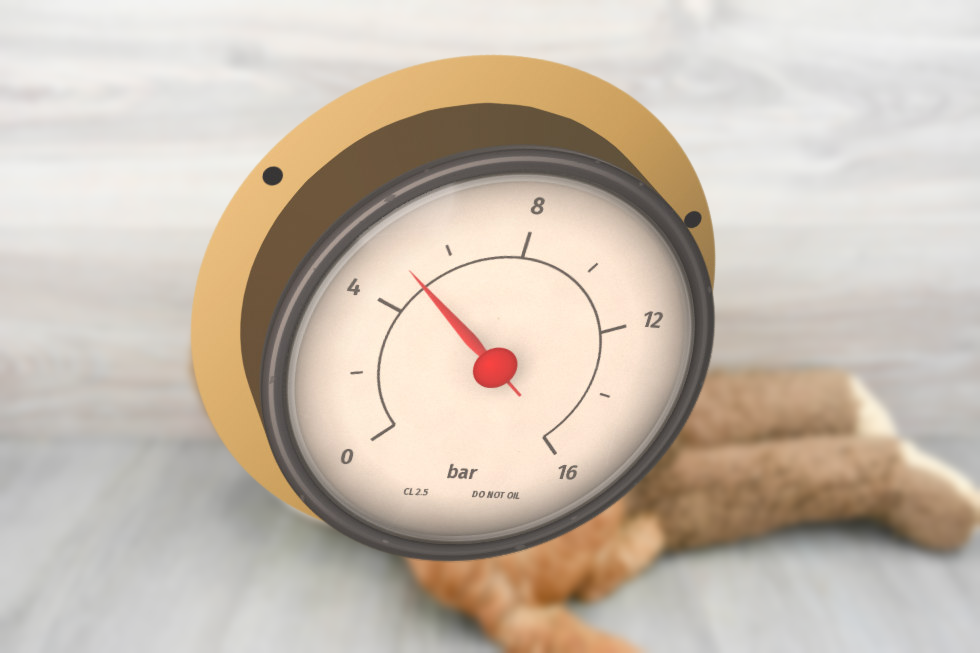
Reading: 5; bar
